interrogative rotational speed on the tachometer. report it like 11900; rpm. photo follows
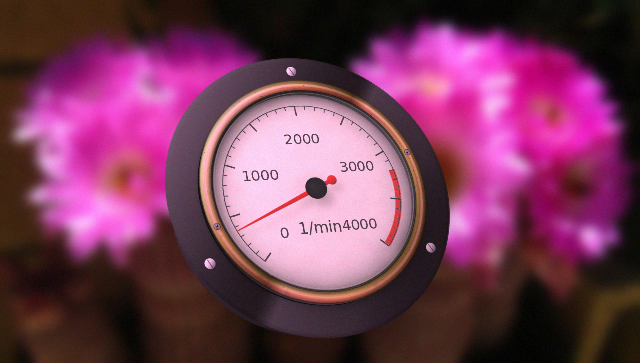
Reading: 350; rpm
